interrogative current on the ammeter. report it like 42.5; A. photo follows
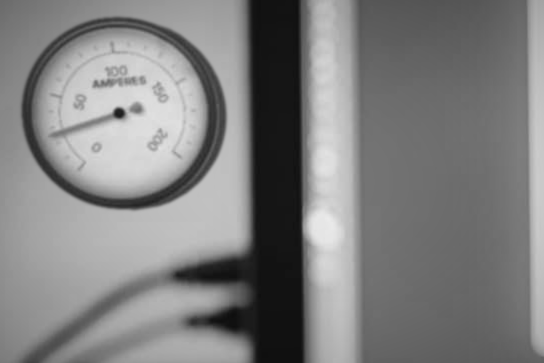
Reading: 25; A
